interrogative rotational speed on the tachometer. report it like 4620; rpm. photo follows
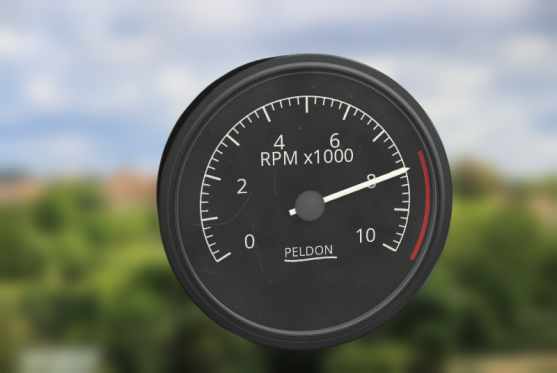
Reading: 8000; rpm
